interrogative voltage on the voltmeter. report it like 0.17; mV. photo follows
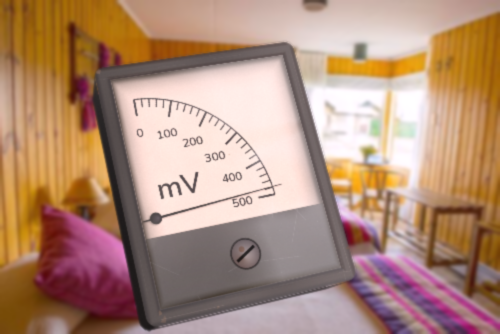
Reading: 480; mV
